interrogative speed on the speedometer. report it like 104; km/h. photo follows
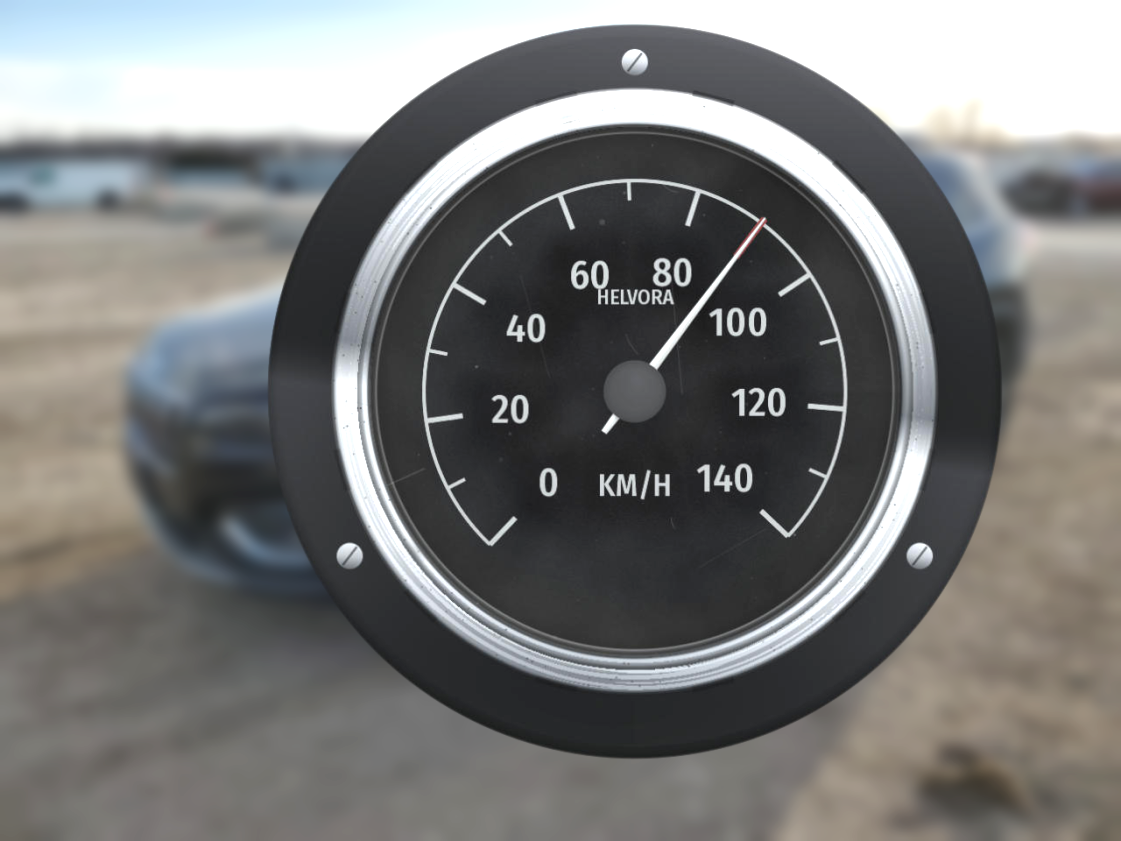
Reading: 90; km/h
